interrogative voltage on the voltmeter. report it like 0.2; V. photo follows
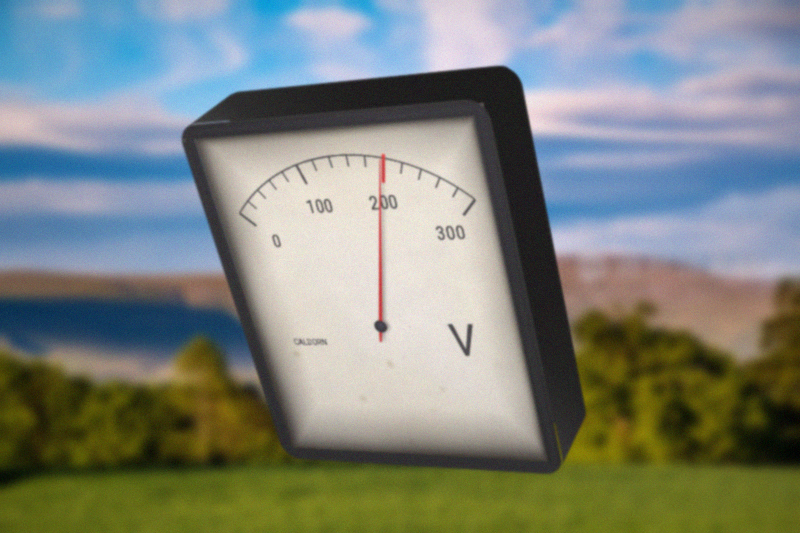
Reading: 200; V
